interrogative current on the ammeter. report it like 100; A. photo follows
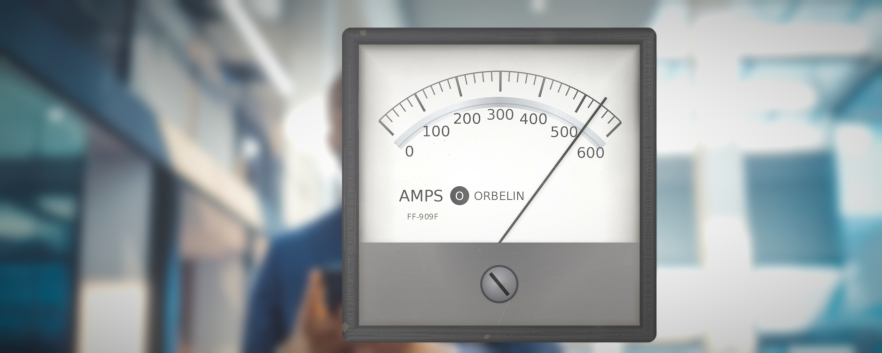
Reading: 540; A
